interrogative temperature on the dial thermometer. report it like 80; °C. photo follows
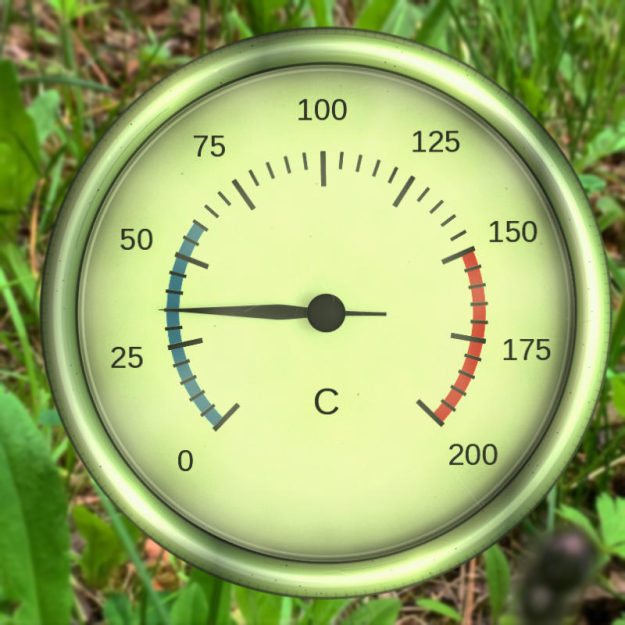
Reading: 35; °C
